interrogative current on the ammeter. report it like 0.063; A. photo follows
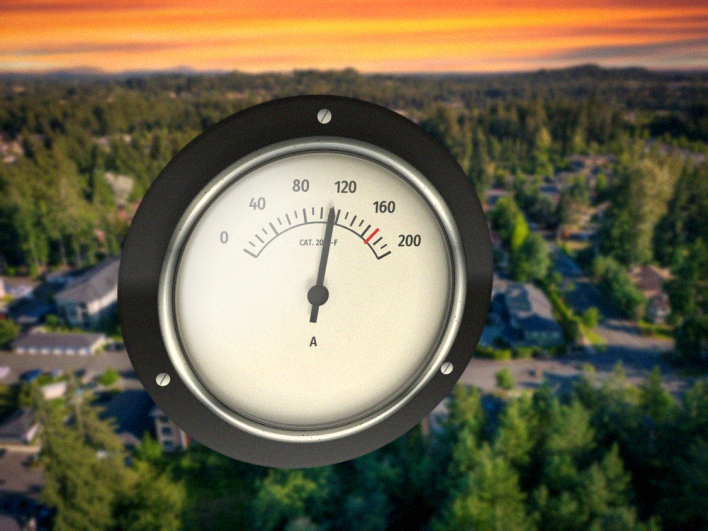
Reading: 110; A
